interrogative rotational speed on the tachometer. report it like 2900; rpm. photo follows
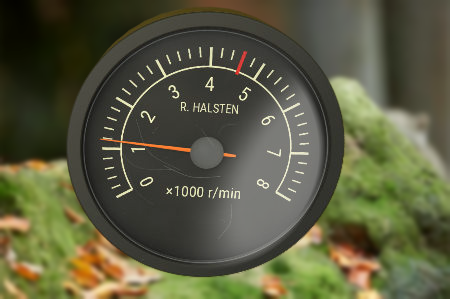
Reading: 1200; rpm
